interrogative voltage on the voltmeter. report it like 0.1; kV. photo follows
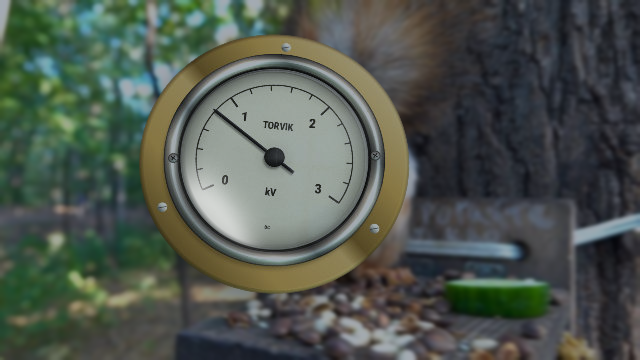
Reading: 0.8; kV
